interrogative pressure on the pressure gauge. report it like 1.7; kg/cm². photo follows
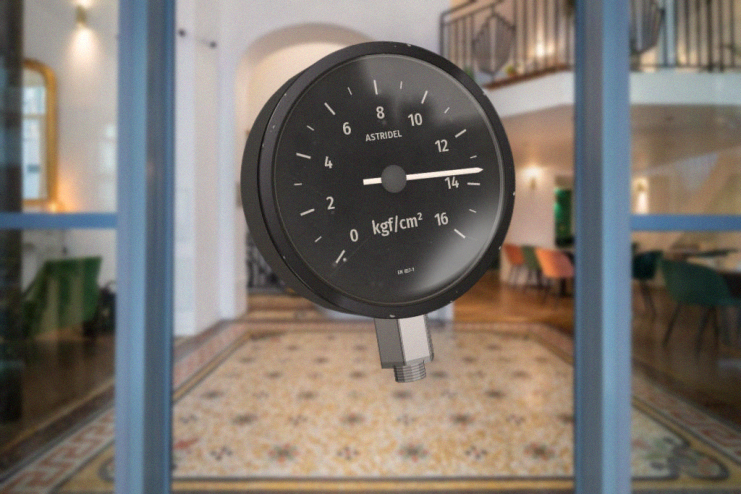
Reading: 13.5; kg/cm²
